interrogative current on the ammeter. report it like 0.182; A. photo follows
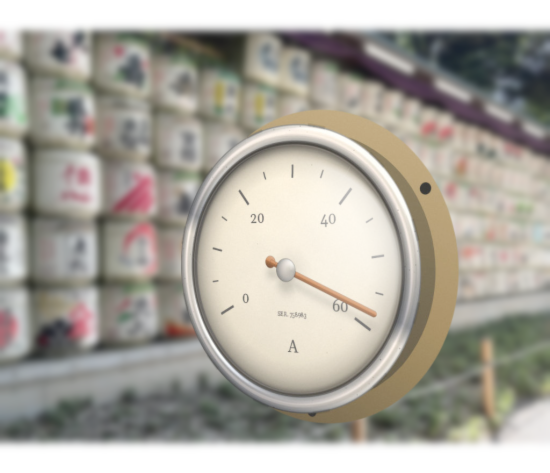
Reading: 57.5; A
